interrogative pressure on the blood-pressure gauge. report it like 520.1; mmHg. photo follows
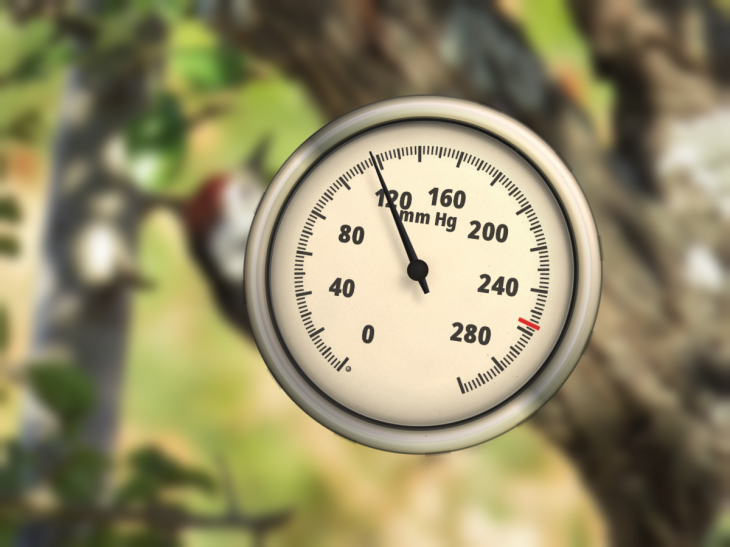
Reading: 118; mmHg
